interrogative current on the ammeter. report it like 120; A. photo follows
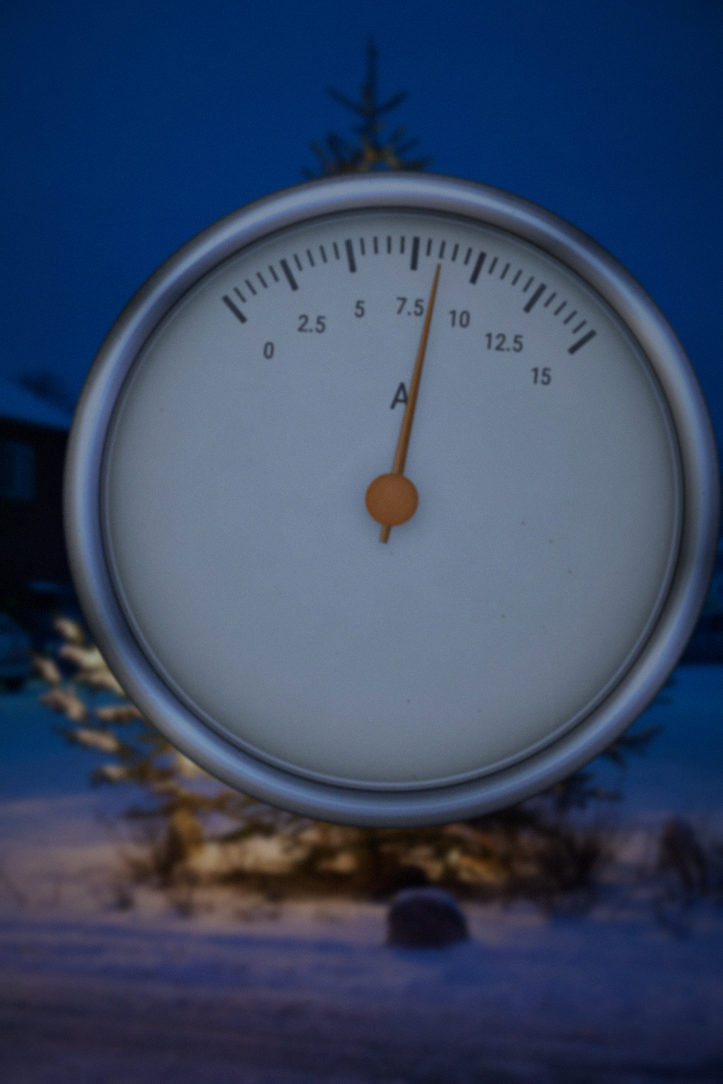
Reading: 8.5; A
